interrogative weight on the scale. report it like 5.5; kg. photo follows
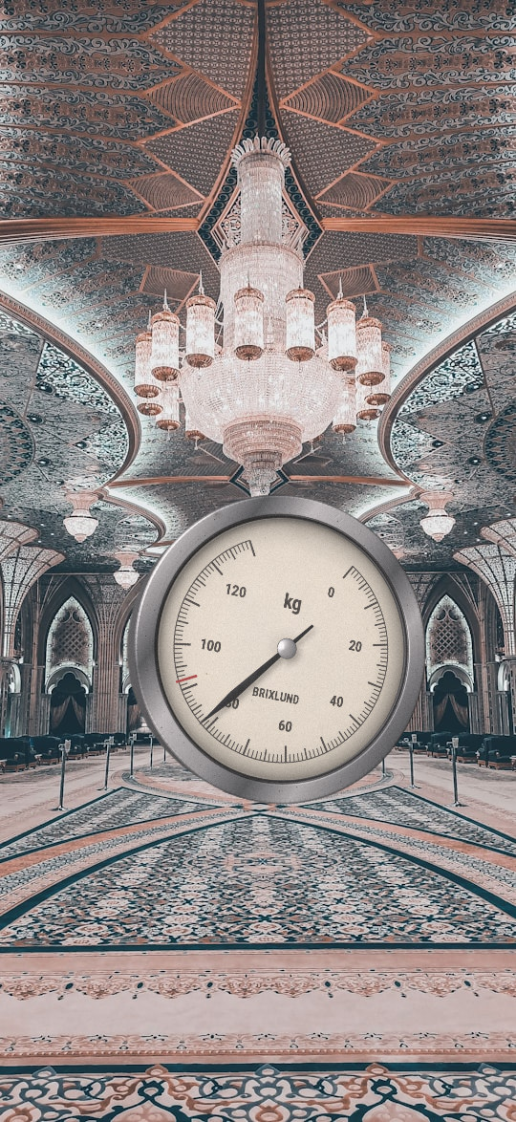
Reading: 82; kg
